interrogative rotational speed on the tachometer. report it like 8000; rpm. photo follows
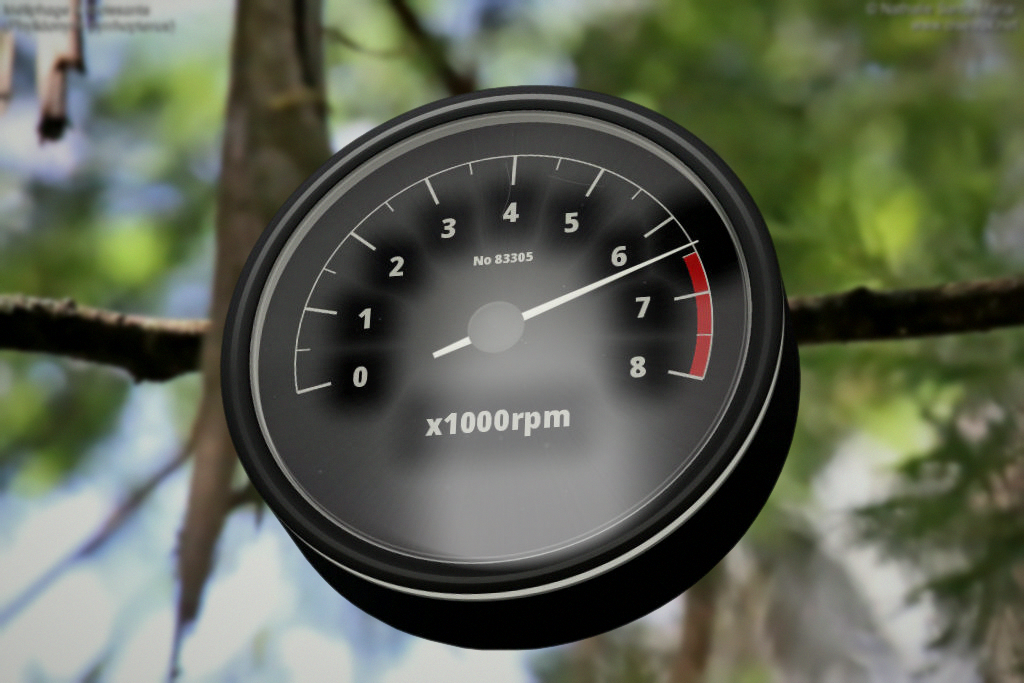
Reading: 6500; rpm
